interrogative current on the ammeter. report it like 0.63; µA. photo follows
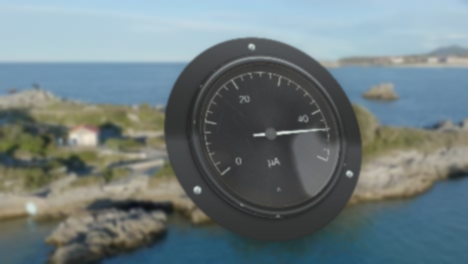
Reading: 44; µA
